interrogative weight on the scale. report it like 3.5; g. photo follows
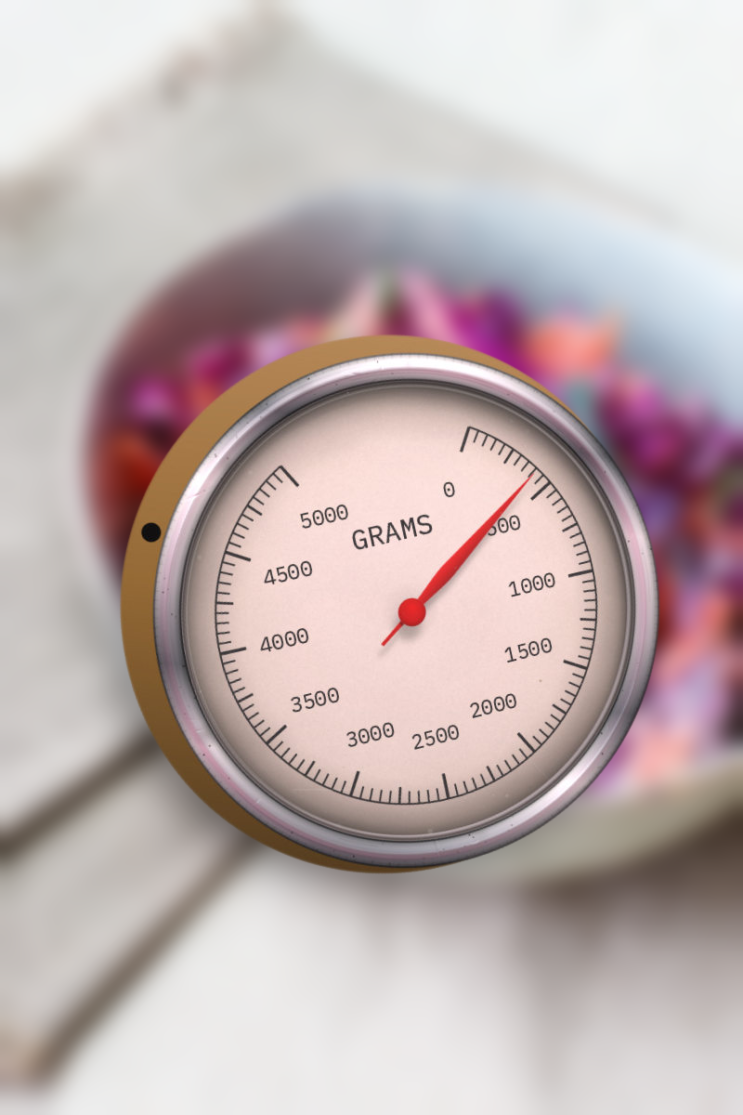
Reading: 400; g
